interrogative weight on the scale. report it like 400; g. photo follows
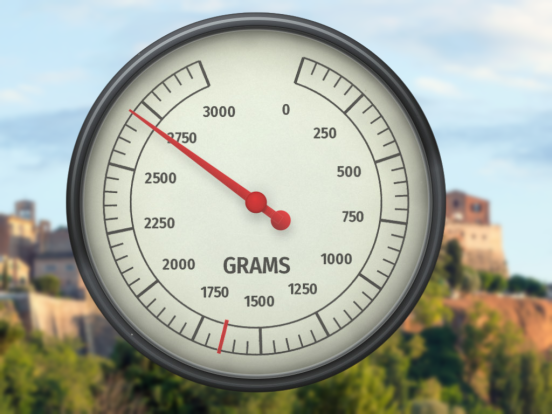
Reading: 2700; g
